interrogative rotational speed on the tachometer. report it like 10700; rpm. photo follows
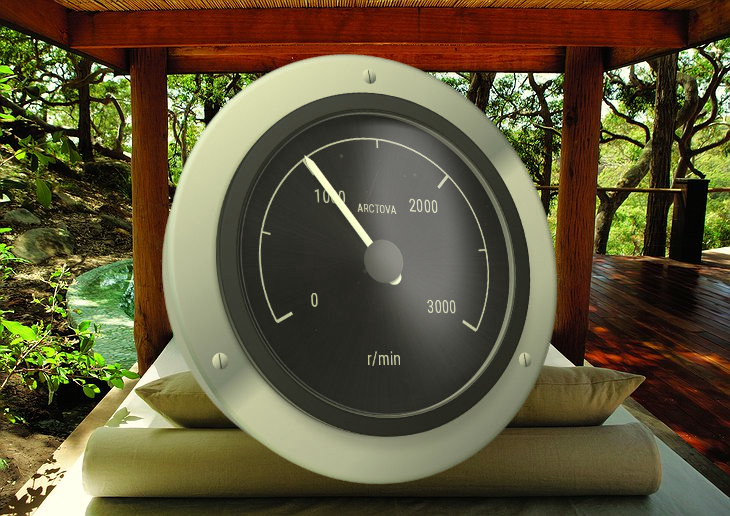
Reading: 1000; rpm
